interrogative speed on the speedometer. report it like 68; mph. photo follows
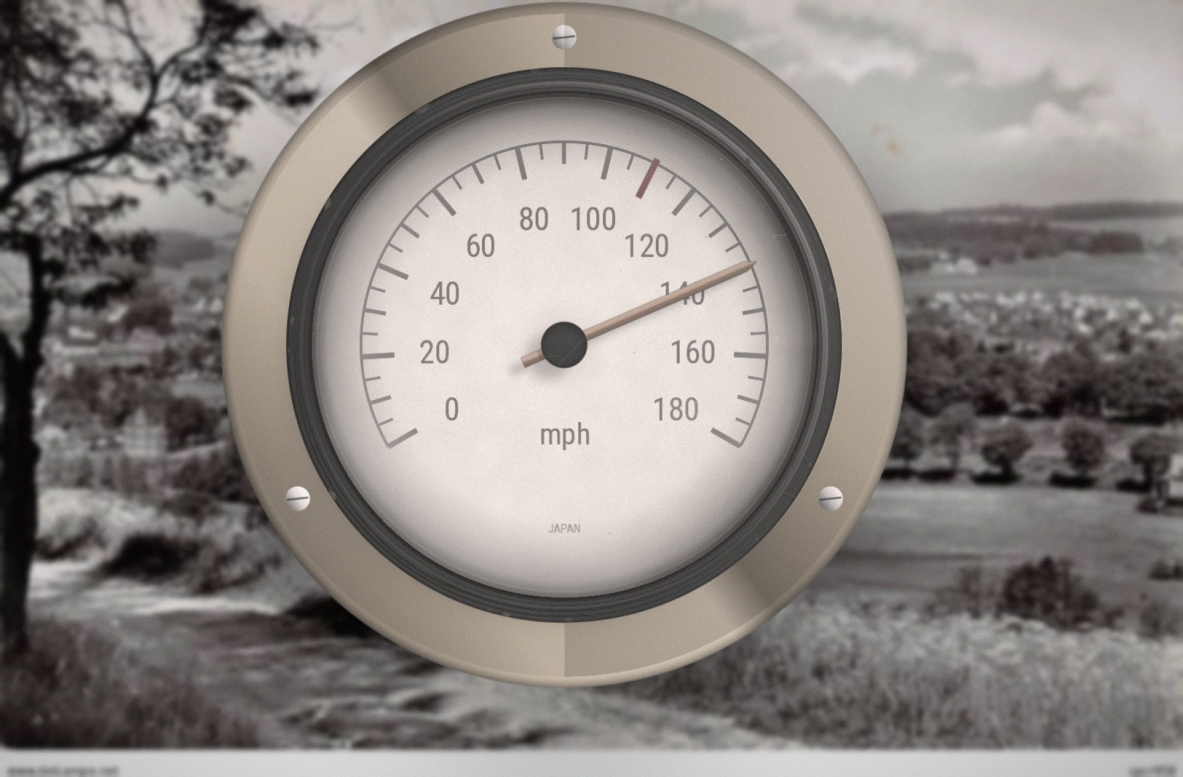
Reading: 140; mph
